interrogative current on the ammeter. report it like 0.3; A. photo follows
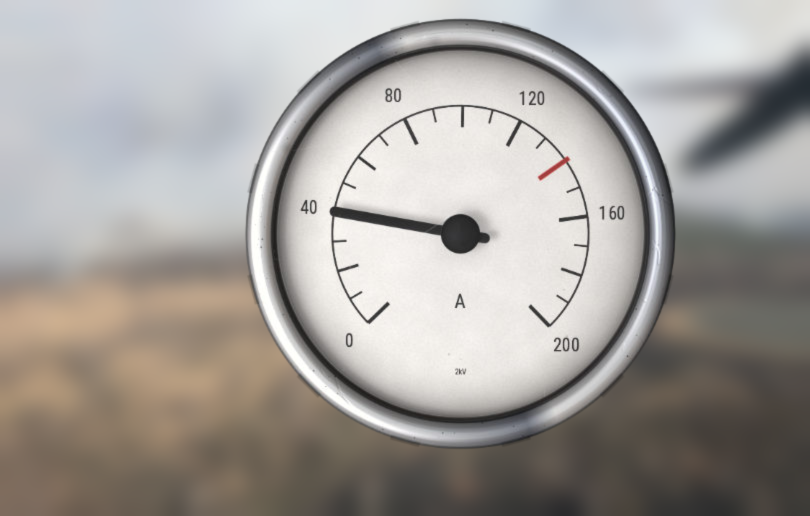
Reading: 40; A
